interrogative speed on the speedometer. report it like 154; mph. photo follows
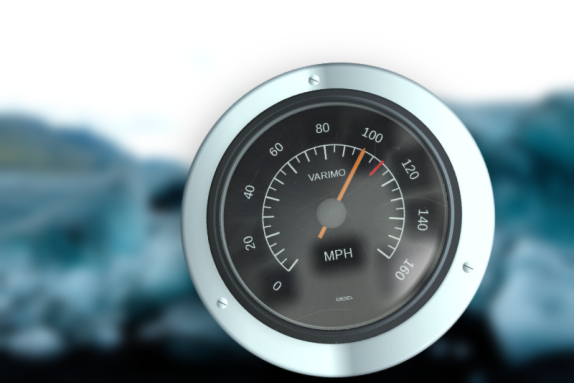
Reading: 100; mph
